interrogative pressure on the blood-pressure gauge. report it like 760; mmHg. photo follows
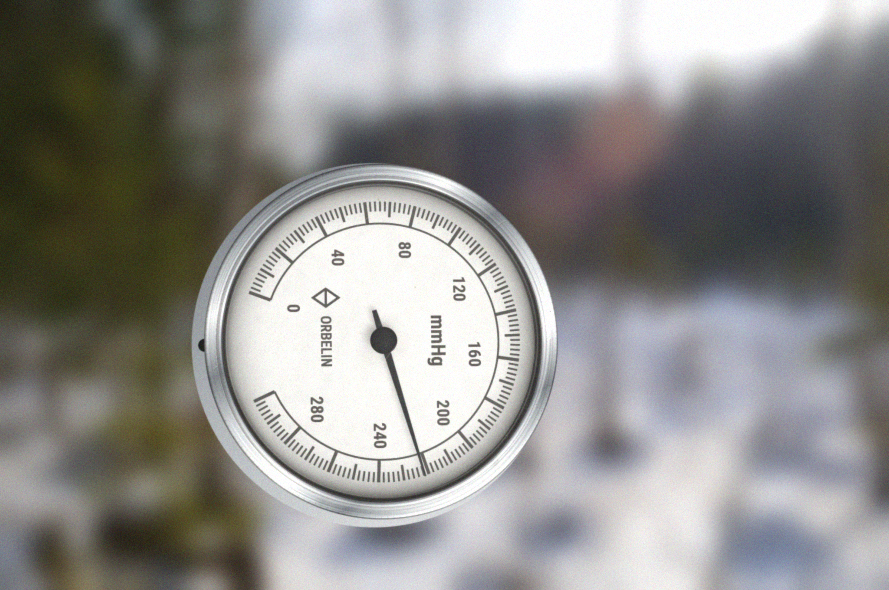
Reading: 222; mmHg
